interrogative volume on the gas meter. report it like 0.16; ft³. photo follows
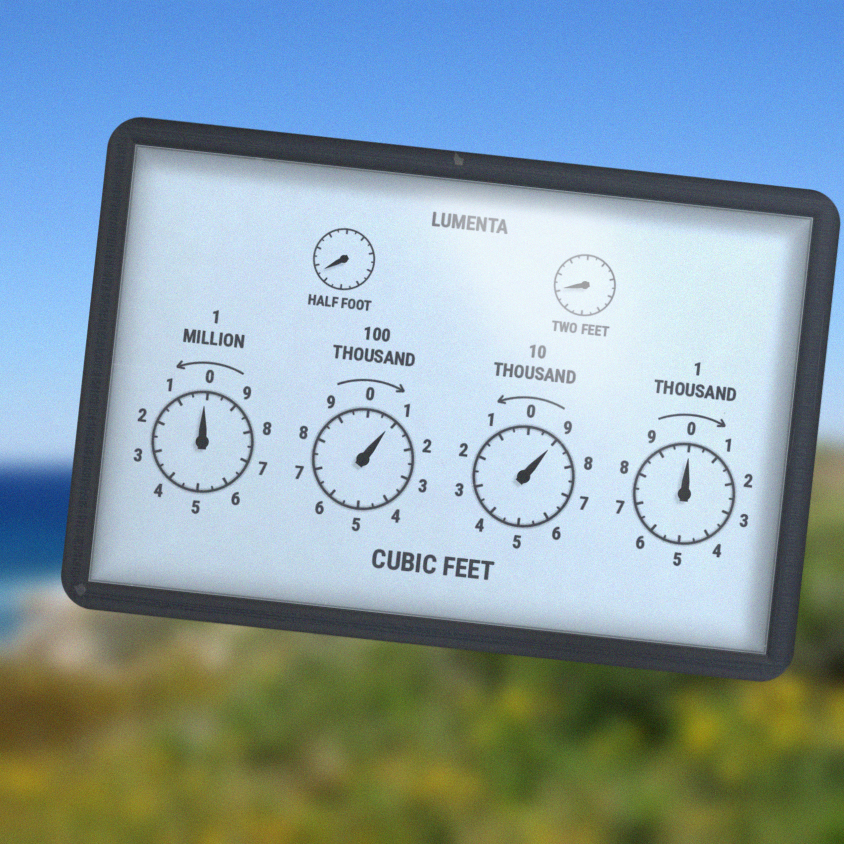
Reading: 9000; ft³
